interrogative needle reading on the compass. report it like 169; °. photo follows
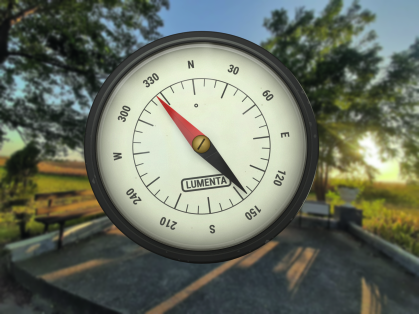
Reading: 325; °
